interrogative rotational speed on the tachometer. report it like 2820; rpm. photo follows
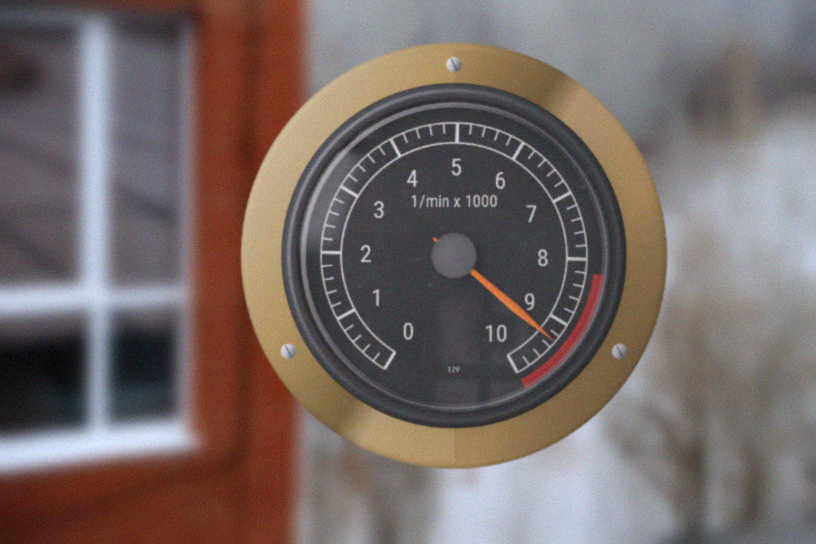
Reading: 9300; rpm
